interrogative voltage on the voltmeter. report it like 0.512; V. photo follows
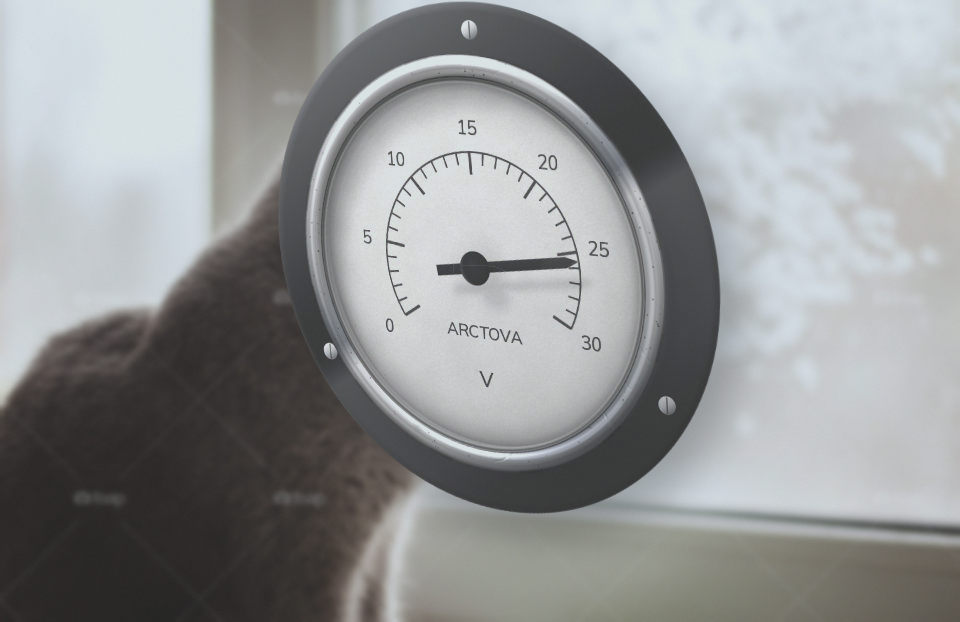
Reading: 25.5; V
